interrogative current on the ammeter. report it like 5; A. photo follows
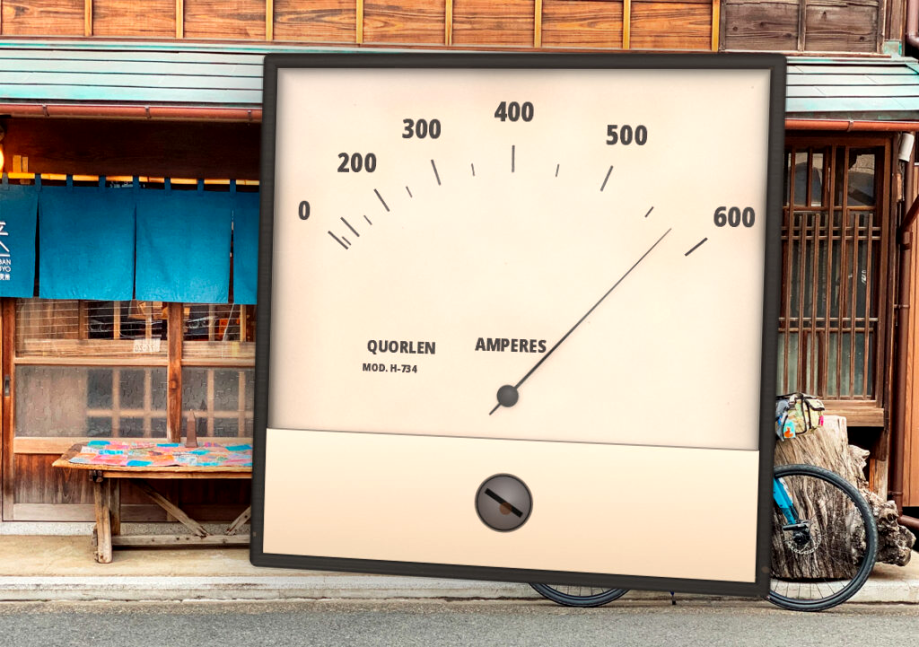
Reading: 575; A
